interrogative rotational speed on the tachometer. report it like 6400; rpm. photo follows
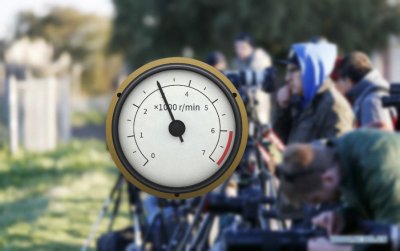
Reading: 3000; rpm
